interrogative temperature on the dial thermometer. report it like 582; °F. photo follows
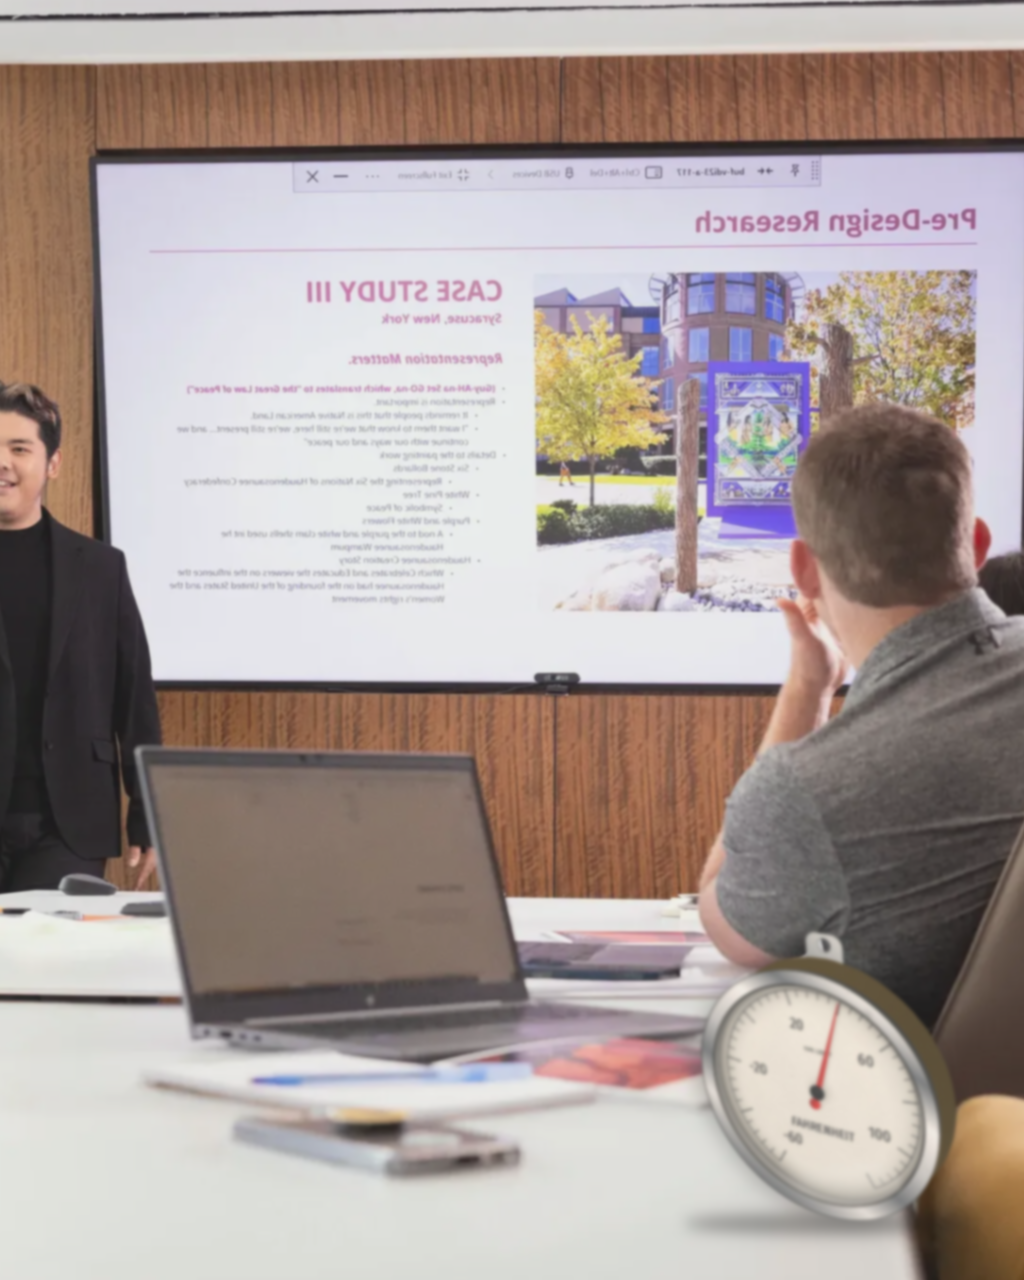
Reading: 40; °F
